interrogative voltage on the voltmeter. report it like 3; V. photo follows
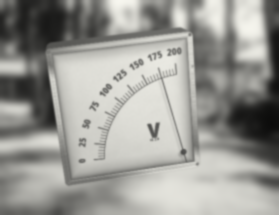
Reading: 175; V
